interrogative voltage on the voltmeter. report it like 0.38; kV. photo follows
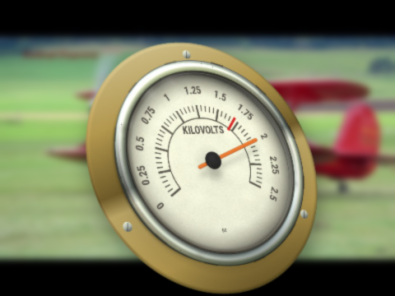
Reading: 2; kV
